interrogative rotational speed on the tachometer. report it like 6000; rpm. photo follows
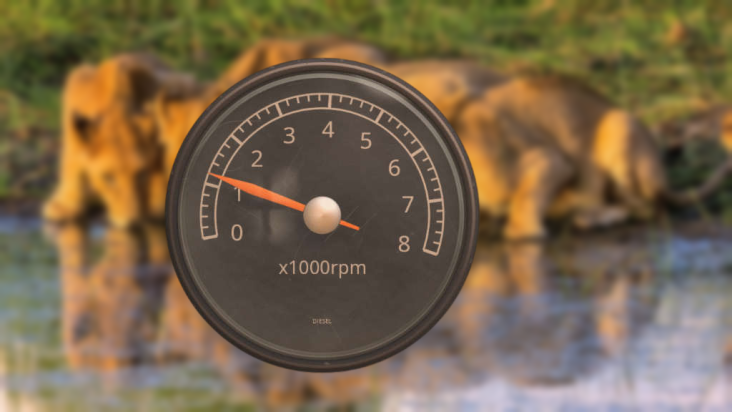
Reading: 1200; rpm
